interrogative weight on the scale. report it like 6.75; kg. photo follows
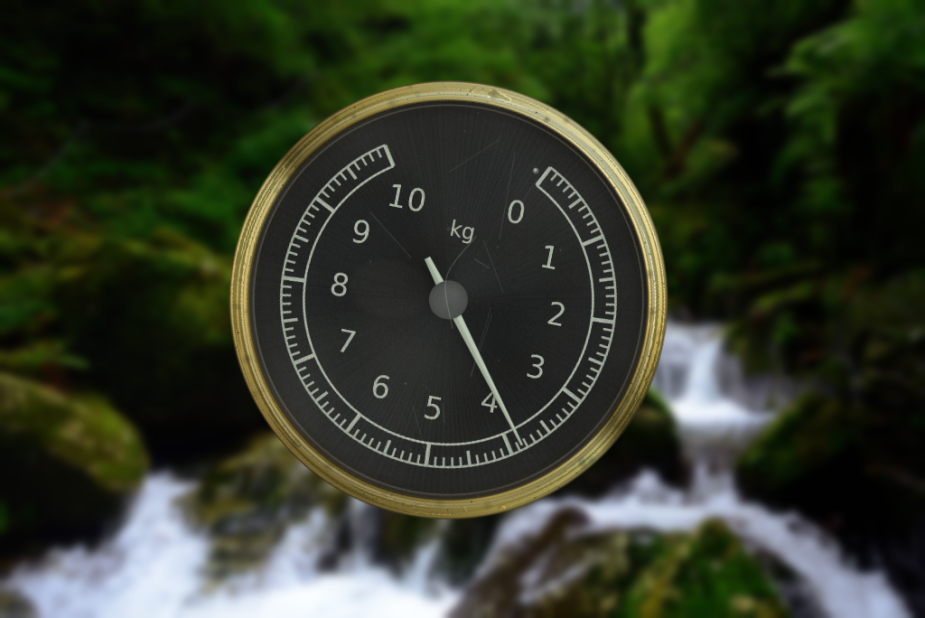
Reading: 3.85; kg
